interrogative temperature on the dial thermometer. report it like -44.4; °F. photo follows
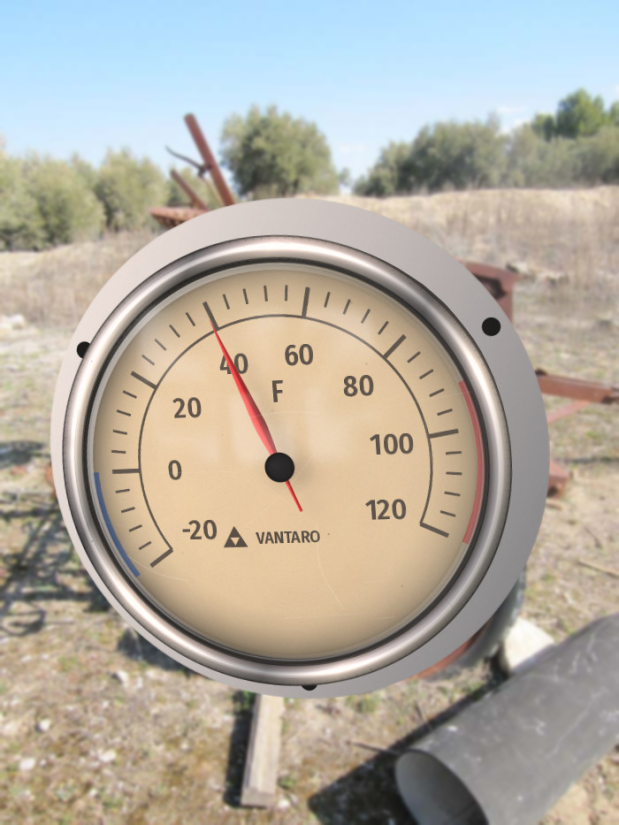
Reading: 40; °F
